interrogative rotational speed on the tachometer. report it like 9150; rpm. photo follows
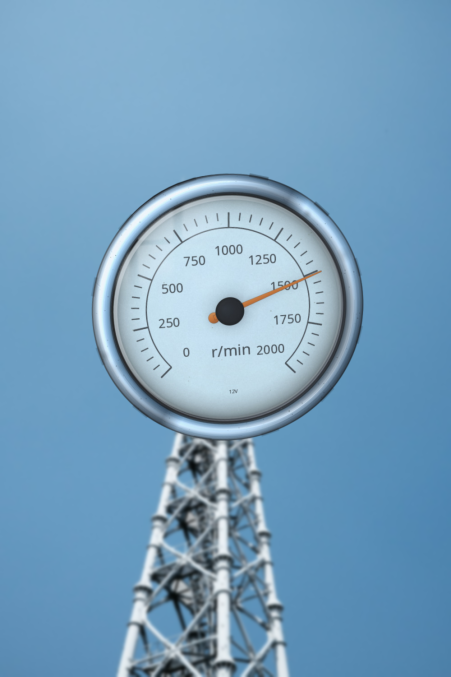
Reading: 1500; rpm
